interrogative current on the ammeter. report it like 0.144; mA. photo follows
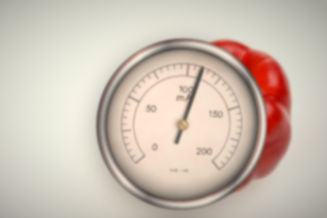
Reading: 110; mA
